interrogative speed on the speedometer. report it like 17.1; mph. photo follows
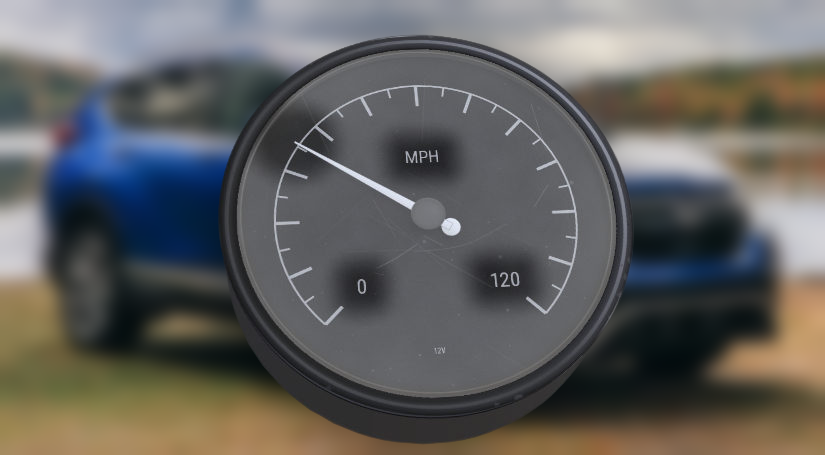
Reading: 35; mph
